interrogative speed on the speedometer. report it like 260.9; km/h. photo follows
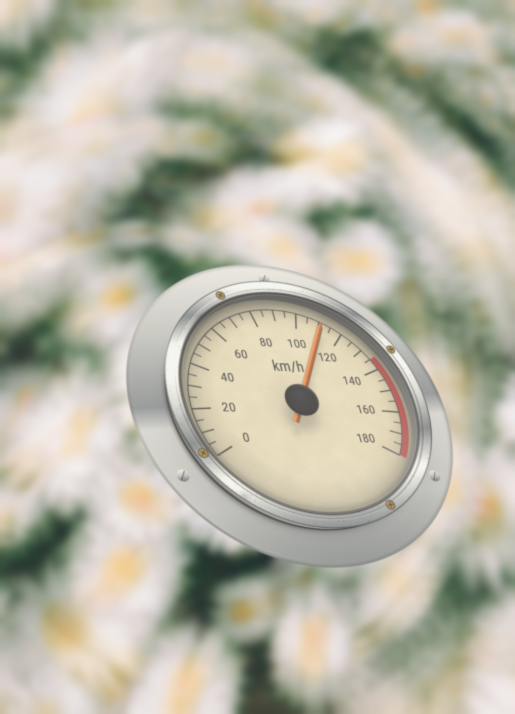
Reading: 110; km/h
